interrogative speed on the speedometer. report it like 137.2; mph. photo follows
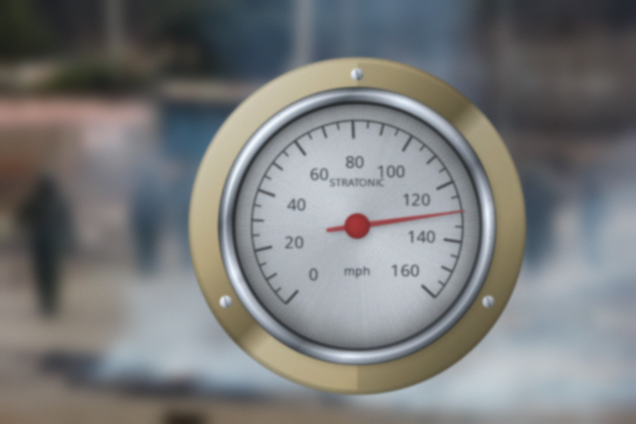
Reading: 130; mph
